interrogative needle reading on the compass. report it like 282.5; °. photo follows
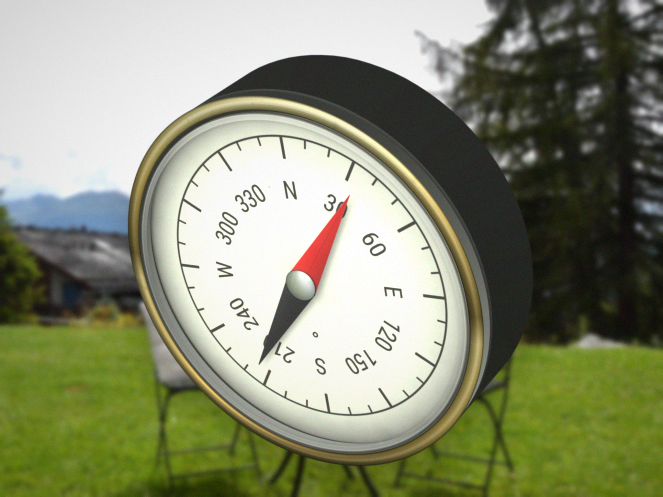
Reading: 35; °
